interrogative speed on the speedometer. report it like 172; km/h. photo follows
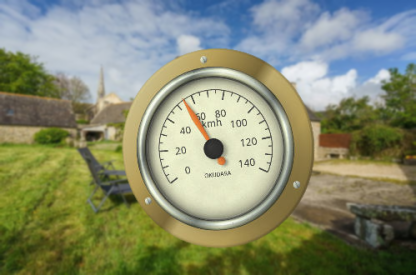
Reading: 55; km/h
